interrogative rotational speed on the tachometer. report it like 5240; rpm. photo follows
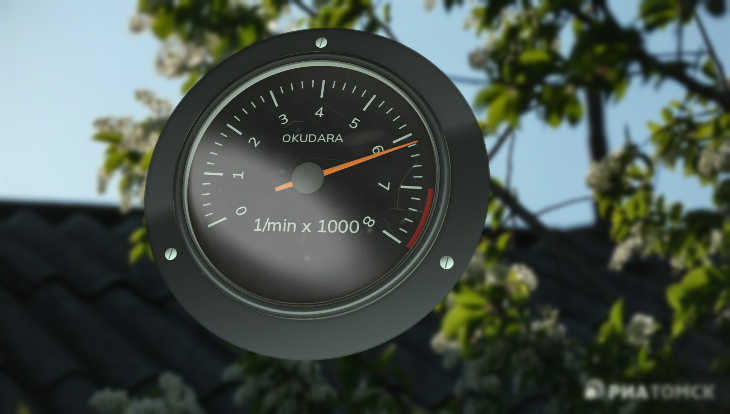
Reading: 6200; rpm
